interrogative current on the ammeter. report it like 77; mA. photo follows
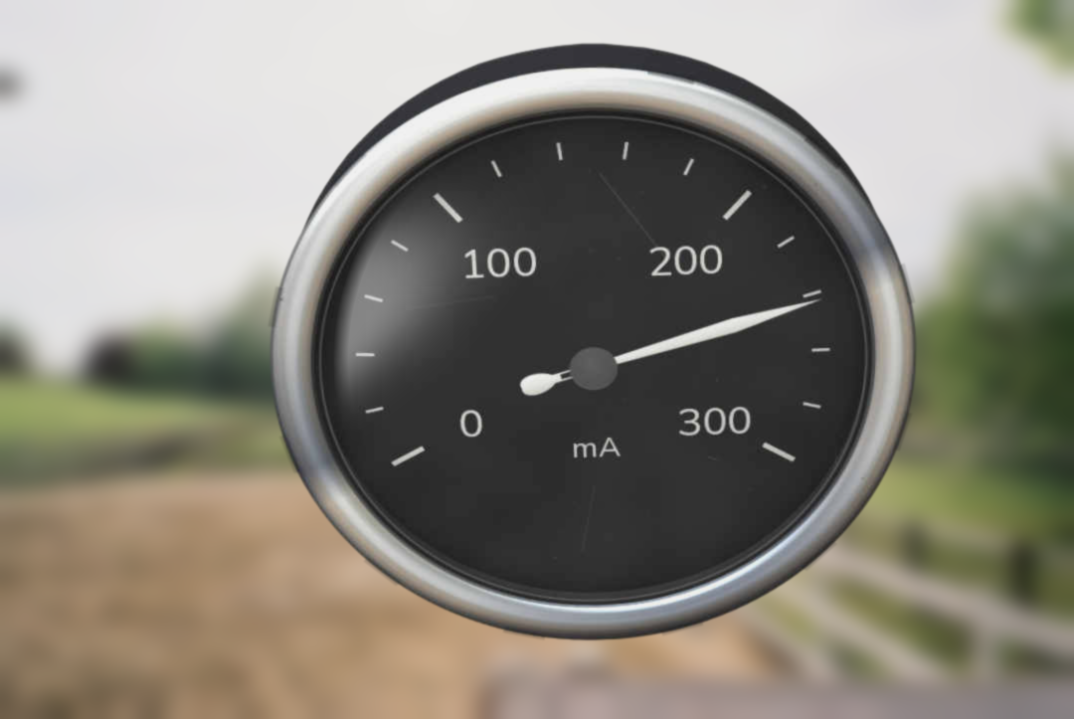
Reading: 240; mA
